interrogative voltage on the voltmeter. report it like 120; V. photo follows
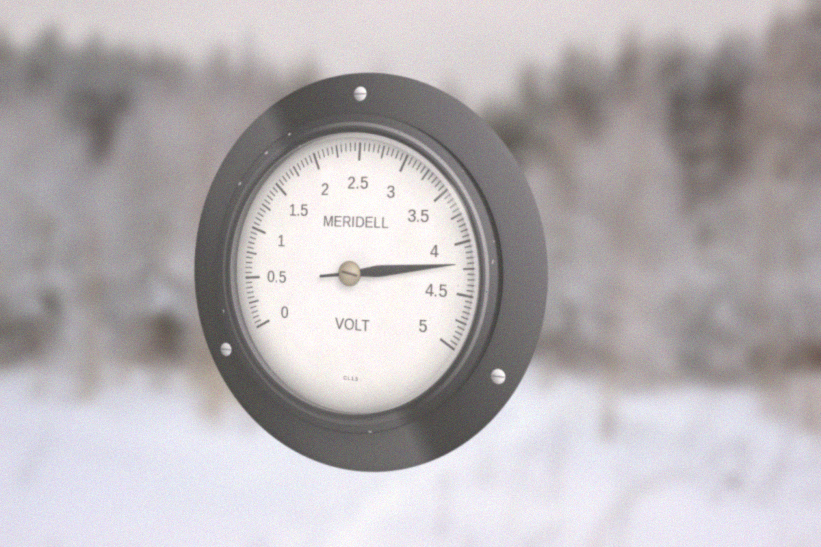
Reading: 4.2; V
